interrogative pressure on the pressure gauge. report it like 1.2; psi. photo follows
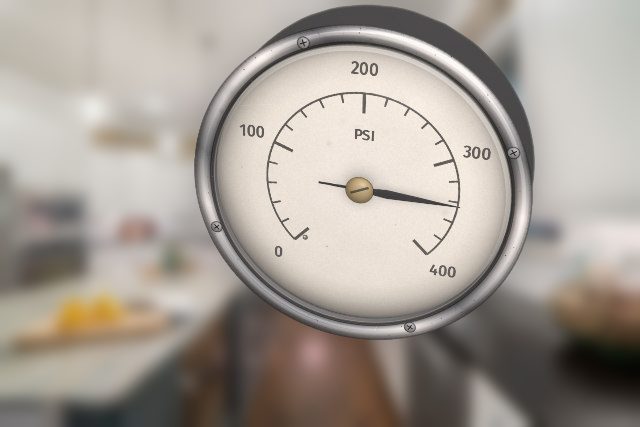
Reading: 340; psi
